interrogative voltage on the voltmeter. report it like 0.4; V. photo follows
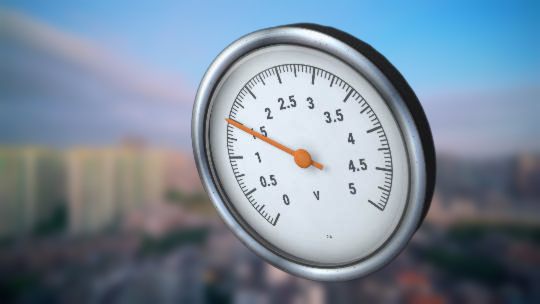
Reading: 1.5; V
